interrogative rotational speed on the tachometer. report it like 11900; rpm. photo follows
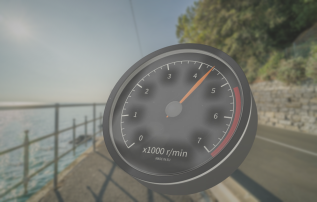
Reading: 4400; rpm
